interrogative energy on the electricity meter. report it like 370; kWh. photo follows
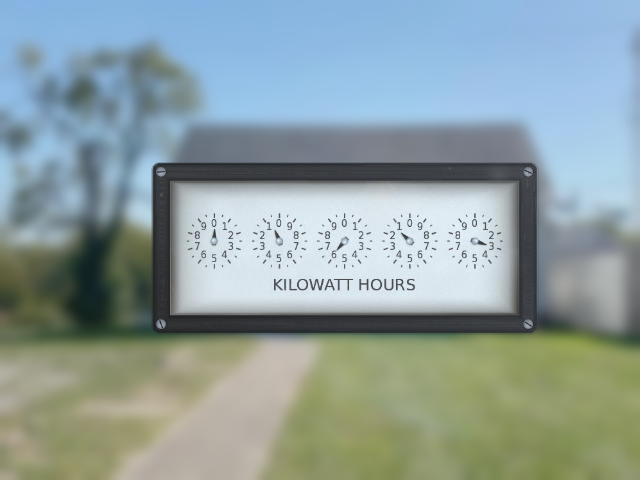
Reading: 613; kWh
